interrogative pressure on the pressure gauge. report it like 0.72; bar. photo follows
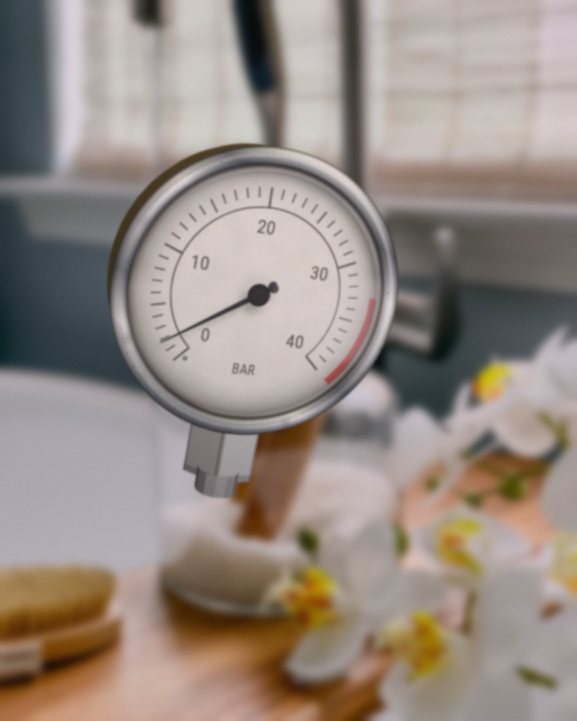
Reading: 2; bar
